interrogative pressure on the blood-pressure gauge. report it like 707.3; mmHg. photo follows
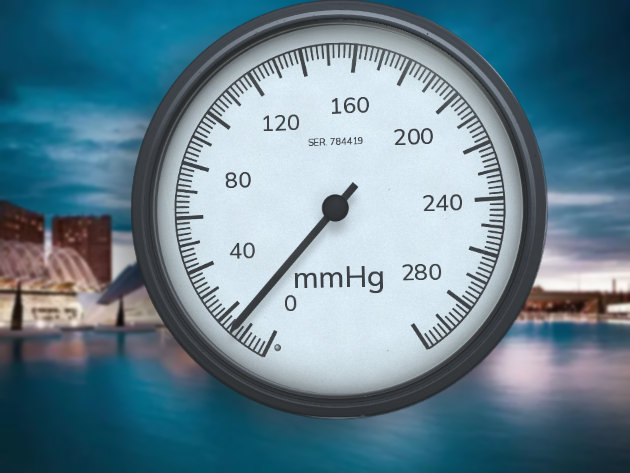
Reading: 14; mmHg
